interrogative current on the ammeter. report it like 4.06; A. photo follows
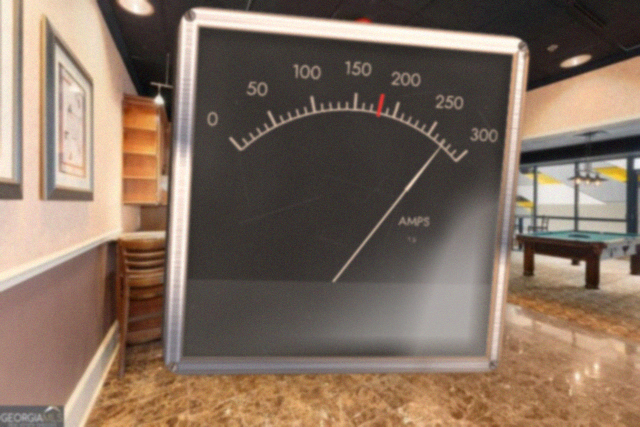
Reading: 270; A
